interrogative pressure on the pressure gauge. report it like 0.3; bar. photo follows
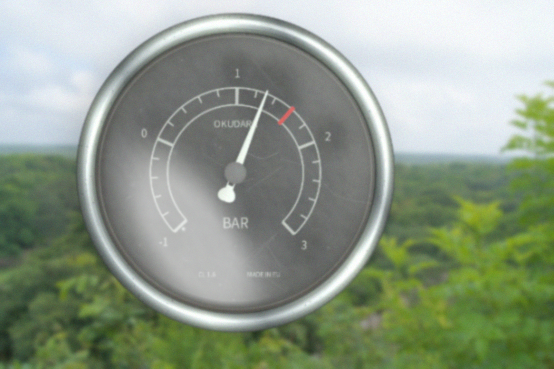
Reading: 1.3; bar
